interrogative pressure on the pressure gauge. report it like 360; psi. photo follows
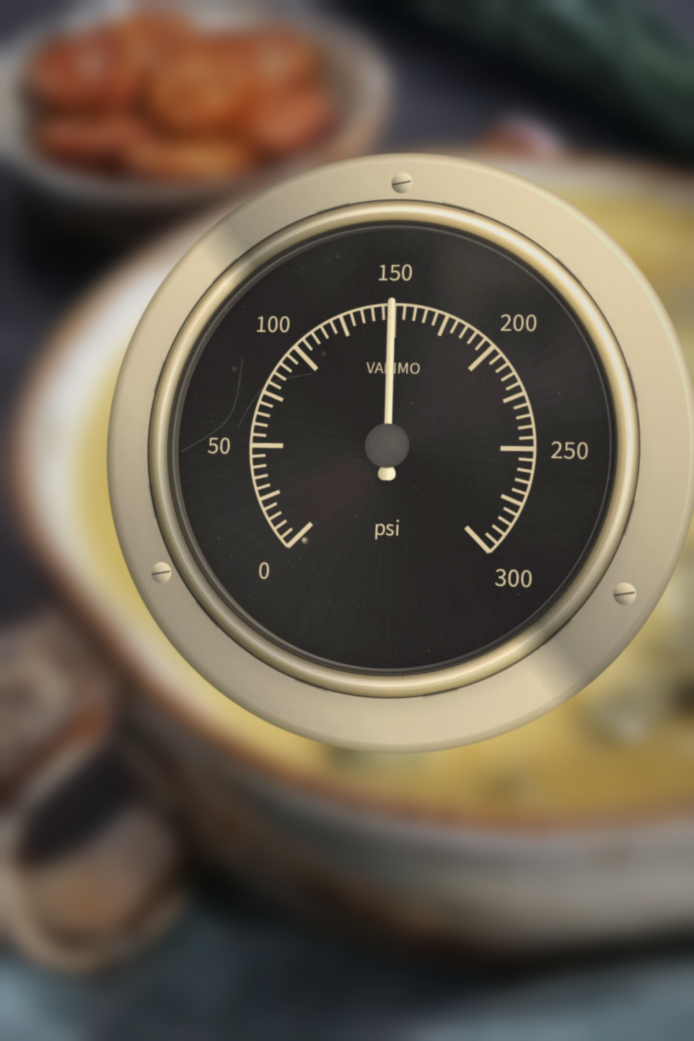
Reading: 150; psi
